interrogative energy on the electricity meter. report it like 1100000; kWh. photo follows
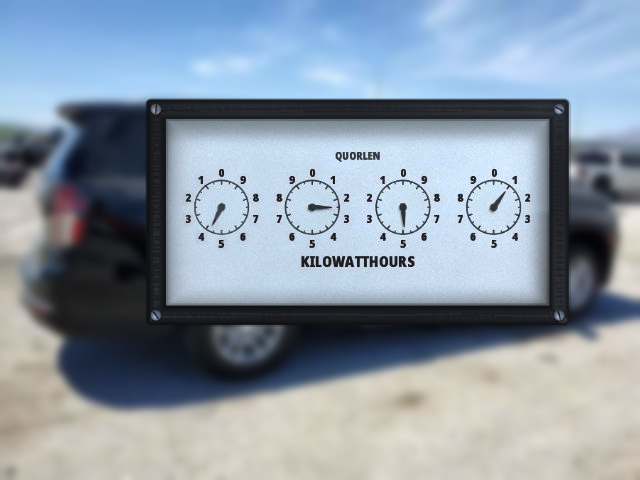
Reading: 4251; kWh
